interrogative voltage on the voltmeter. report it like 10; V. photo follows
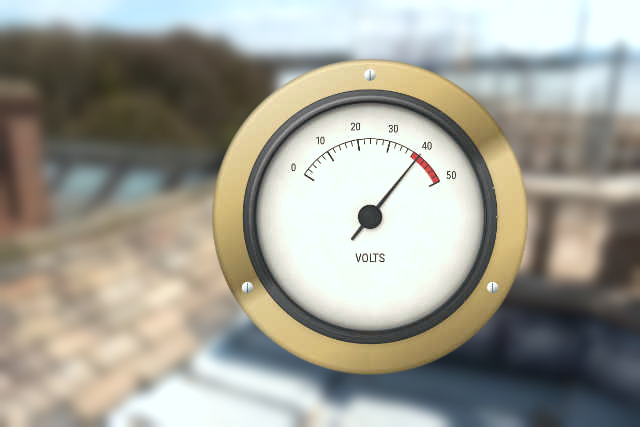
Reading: 40; V
